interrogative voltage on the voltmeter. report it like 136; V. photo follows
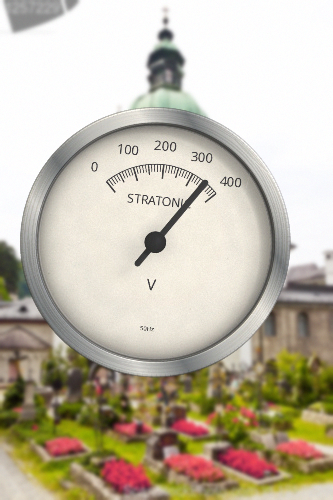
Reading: 350; V
